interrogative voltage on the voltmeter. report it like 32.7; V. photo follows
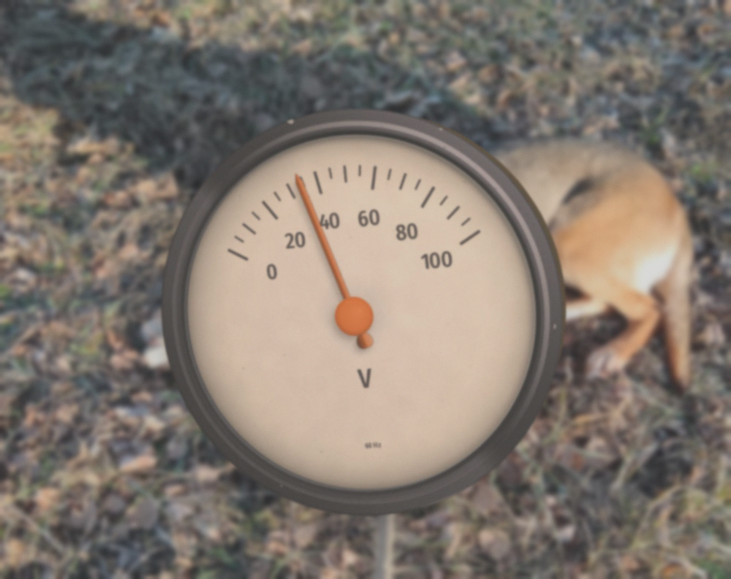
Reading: 35; V
